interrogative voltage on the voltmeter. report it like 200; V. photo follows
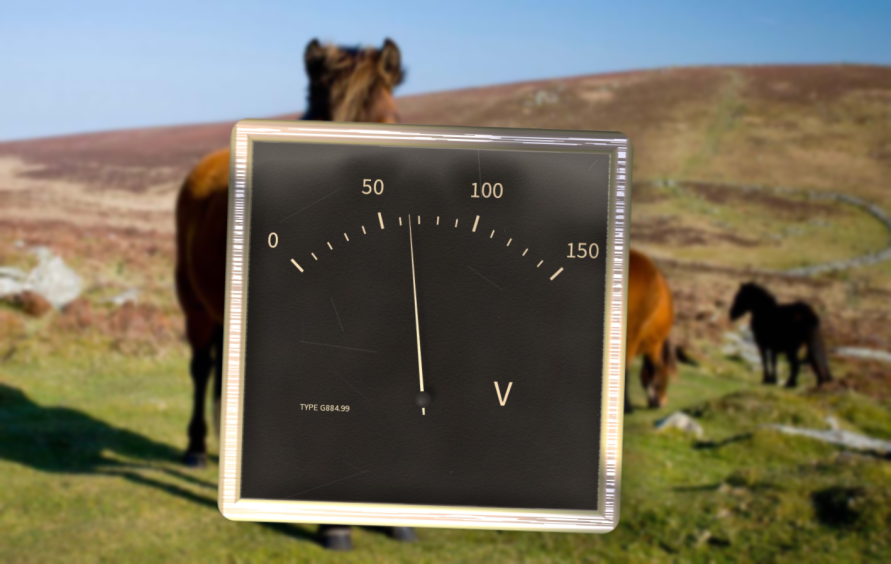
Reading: 65; V
